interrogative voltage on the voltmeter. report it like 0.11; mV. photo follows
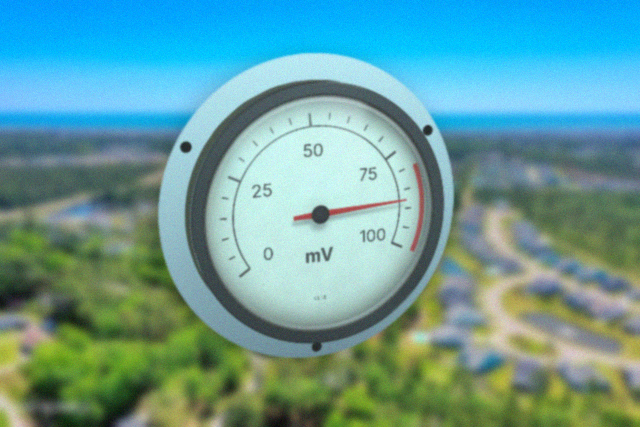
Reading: 87.5; mV
